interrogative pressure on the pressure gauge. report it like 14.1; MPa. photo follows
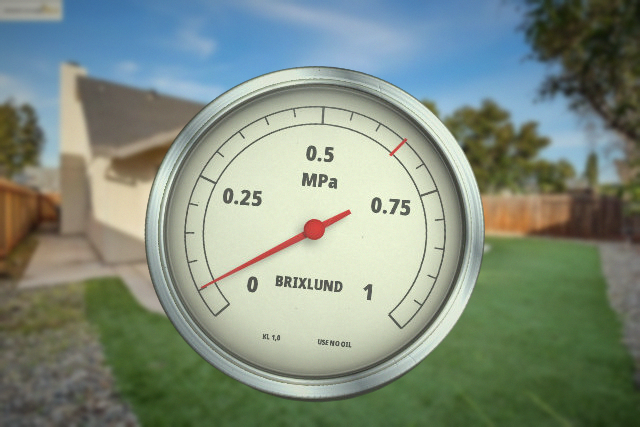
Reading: 0.05; MPa
